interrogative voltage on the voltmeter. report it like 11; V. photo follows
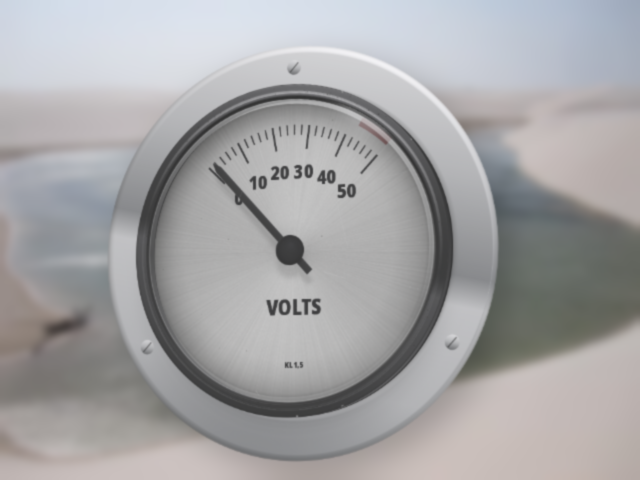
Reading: 2; V
